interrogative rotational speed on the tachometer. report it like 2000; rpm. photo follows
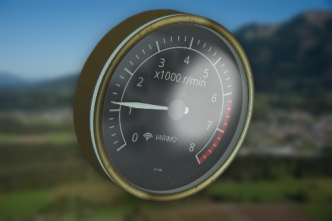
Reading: 1200; rpm
